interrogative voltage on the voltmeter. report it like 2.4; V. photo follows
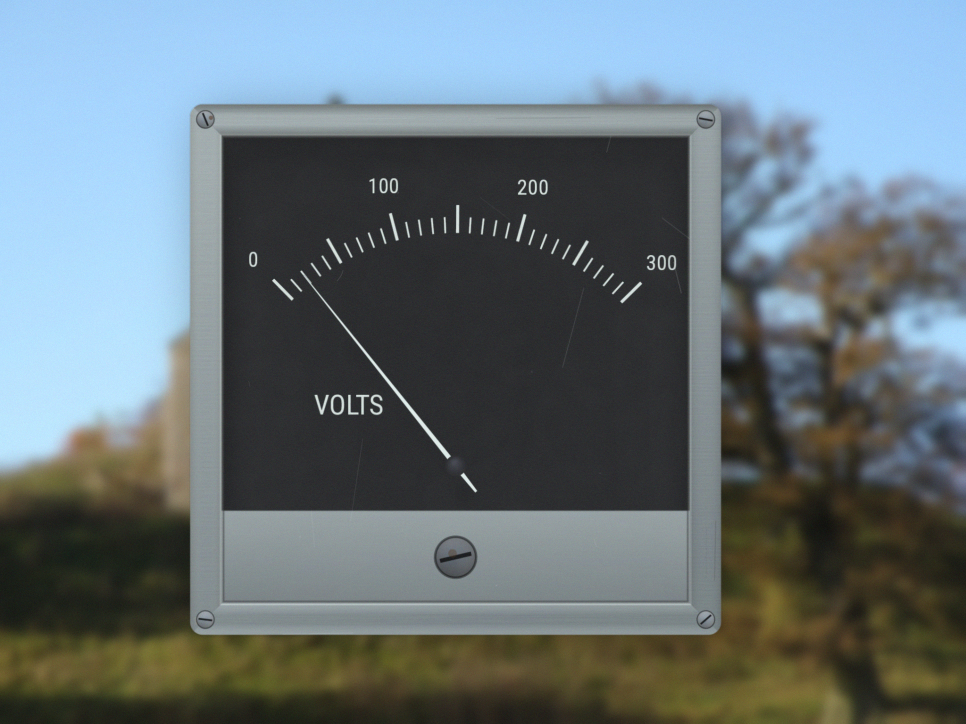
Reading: 20; V
